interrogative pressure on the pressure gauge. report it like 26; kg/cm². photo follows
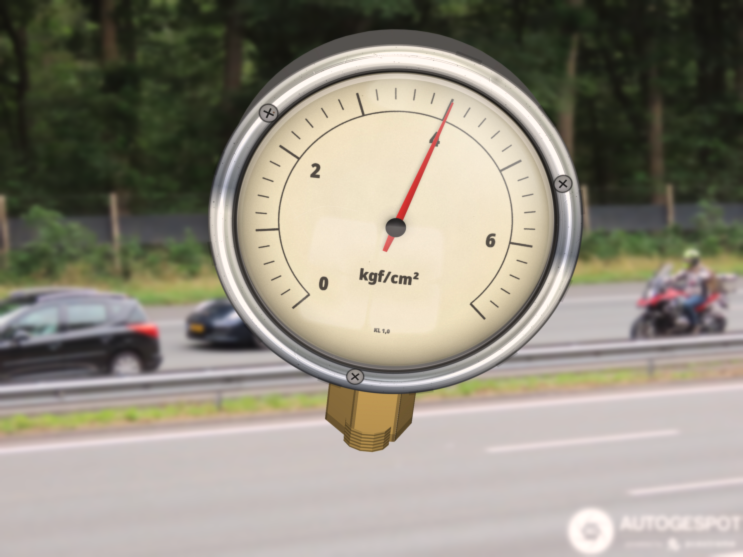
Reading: 4; kg/cm²
